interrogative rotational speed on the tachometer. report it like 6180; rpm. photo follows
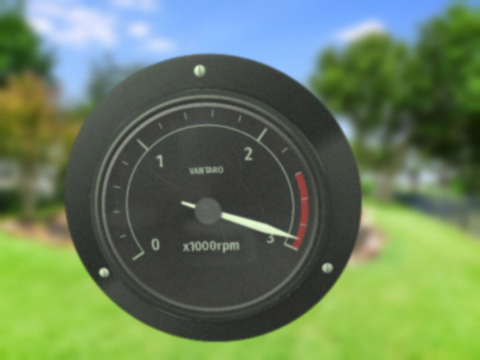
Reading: 2900; rpm
